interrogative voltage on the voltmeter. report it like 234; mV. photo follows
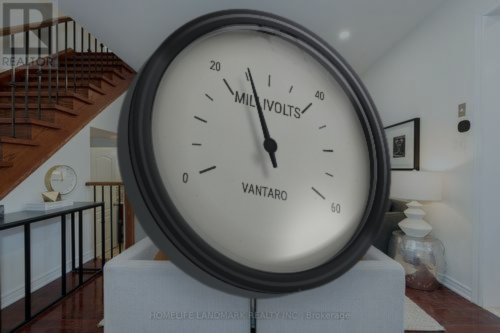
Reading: 25; mV
